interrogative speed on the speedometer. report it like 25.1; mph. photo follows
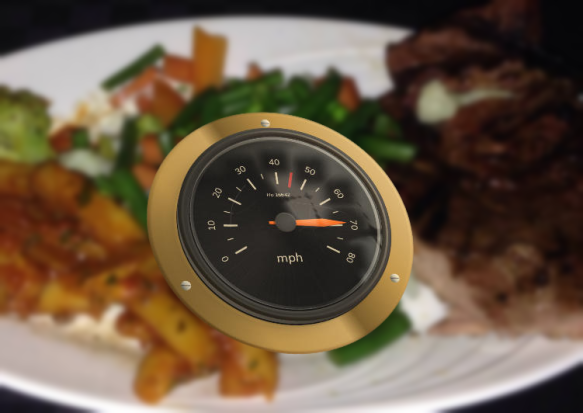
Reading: 70; mph
